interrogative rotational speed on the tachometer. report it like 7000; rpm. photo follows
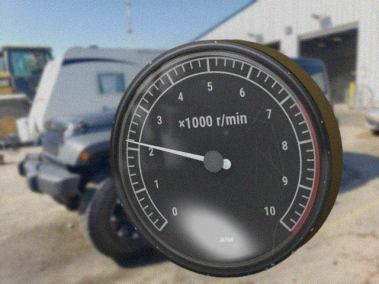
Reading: 2200; rpm
